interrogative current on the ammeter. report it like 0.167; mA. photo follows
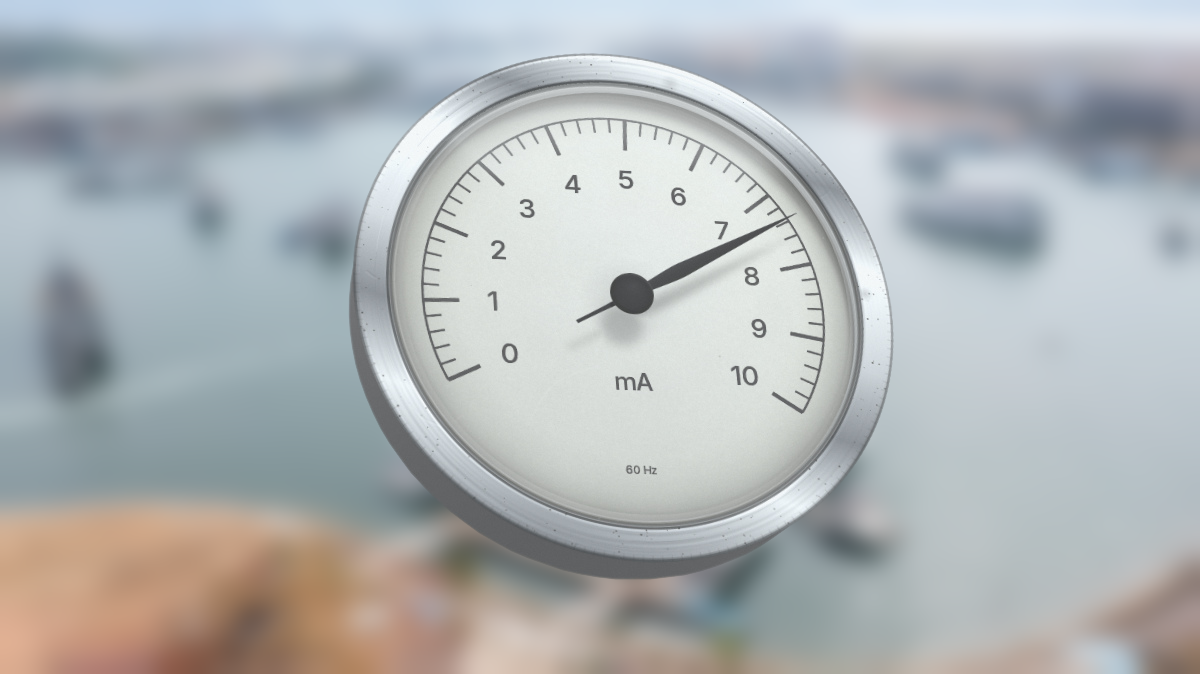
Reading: 7.4; mA
